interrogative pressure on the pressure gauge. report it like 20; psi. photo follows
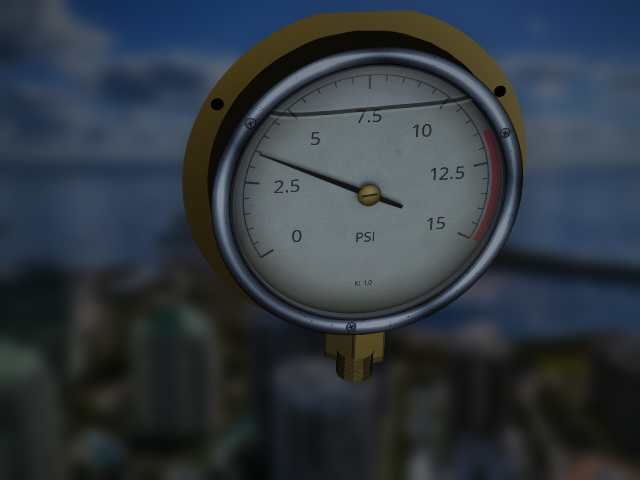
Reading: 3.5; psi
